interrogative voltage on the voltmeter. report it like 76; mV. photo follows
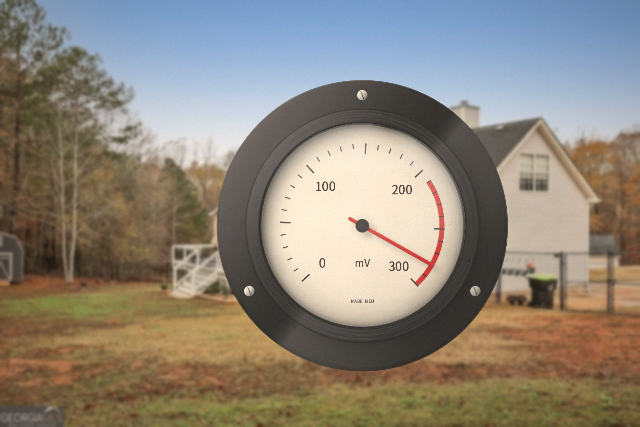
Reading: 280; mV
